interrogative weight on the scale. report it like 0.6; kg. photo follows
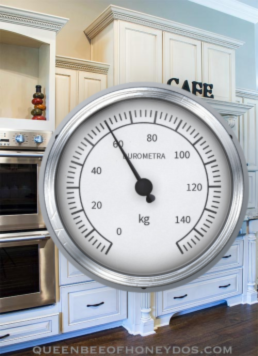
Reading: 60; kg
